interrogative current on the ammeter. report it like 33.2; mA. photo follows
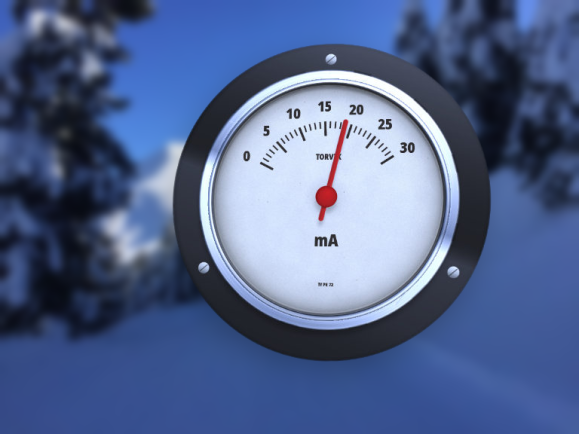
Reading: 19; mA
